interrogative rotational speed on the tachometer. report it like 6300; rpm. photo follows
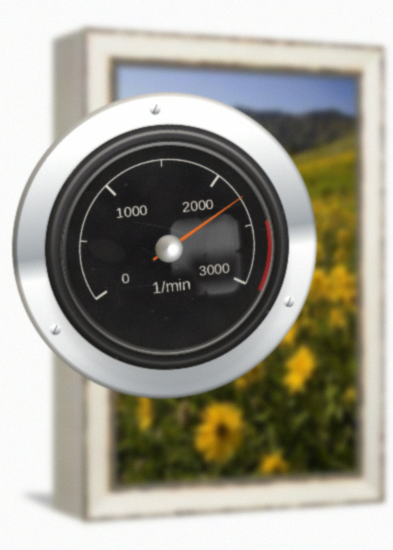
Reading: 2250; rpm
